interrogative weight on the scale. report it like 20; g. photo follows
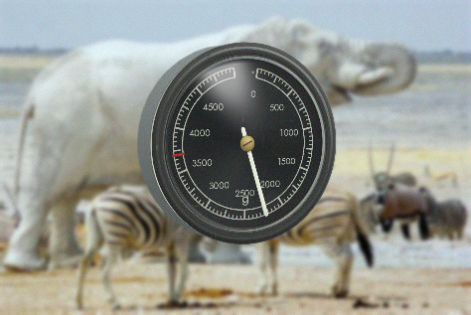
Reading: 2250; g
